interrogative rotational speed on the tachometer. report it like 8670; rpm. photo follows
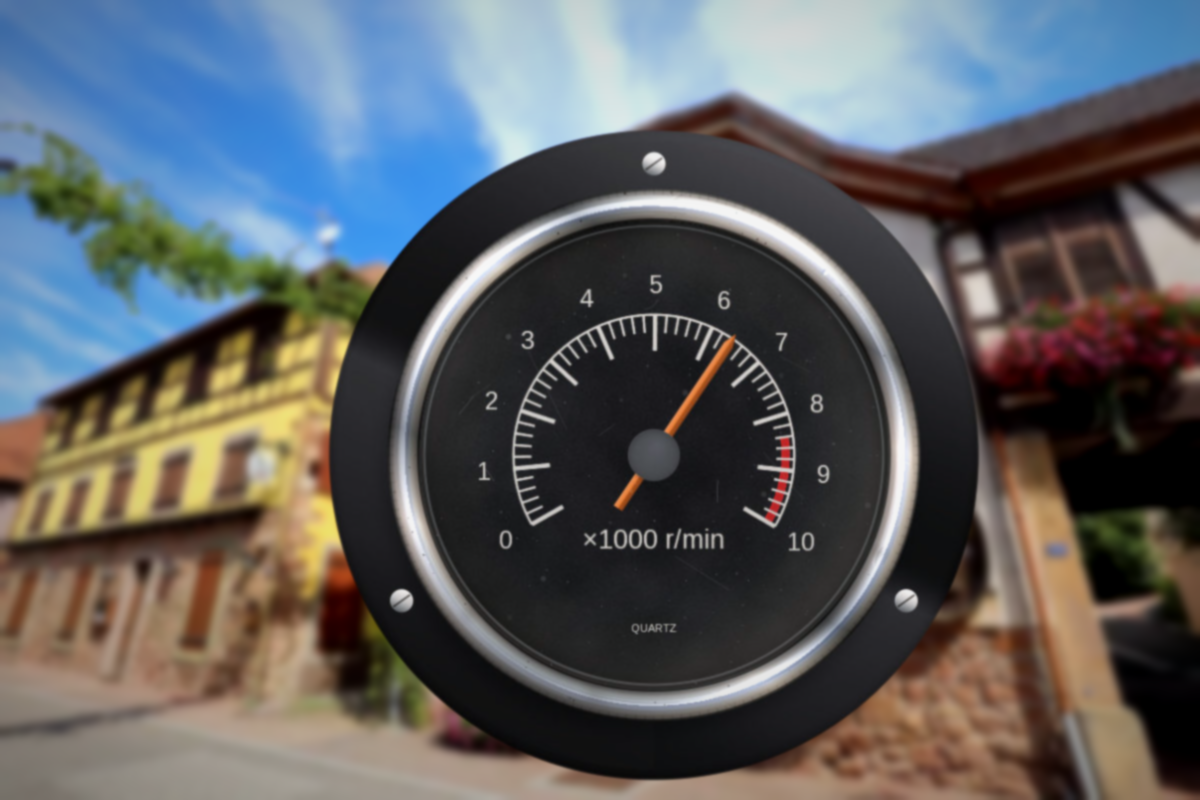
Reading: 6400; rpm
